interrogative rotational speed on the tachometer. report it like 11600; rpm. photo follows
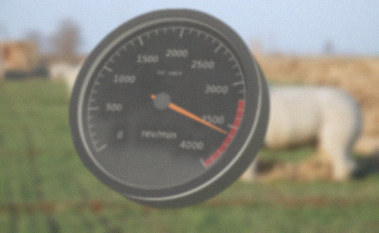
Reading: 3600; rpm
